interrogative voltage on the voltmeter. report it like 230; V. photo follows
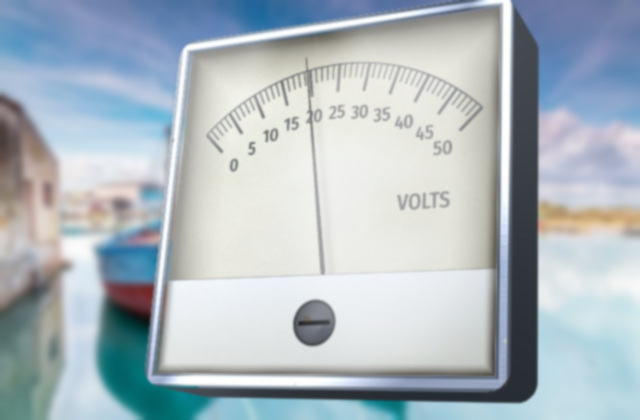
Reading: 20; V
